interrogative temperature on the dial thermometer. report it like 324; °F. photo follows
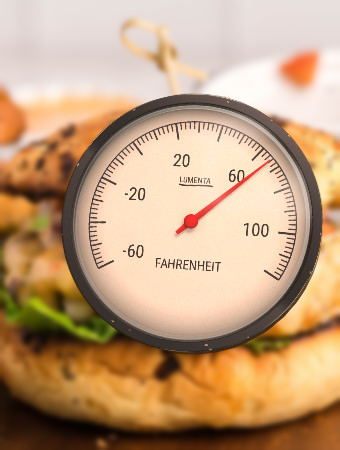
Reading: 66; °F
